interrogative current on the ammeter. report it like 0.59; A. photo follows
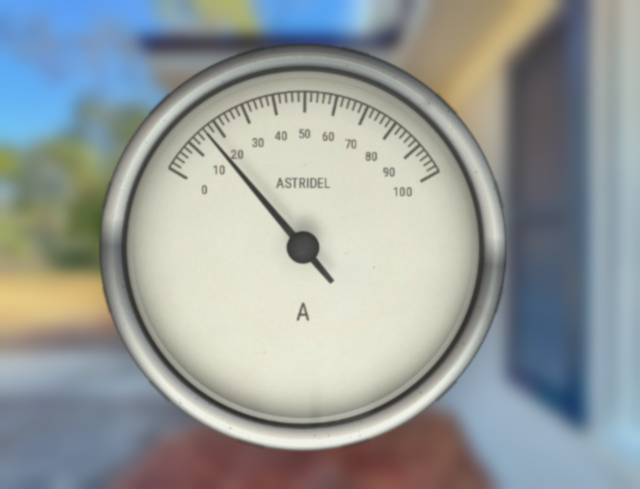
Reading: 16; A
